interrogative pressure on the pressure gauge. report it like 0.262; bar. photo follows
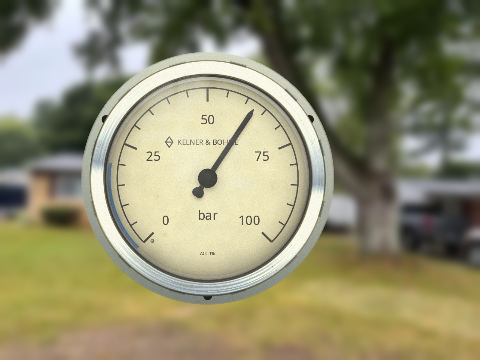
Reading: 62.5; bar
